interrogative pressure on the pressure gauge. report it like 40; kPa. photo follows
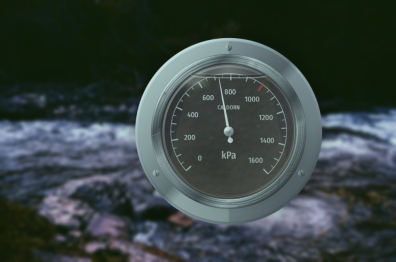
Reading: 725; kPa
